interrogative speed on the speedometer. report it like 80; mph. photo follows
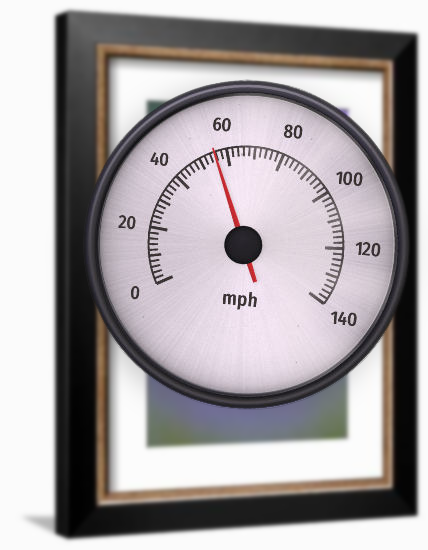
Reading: 56; mph
